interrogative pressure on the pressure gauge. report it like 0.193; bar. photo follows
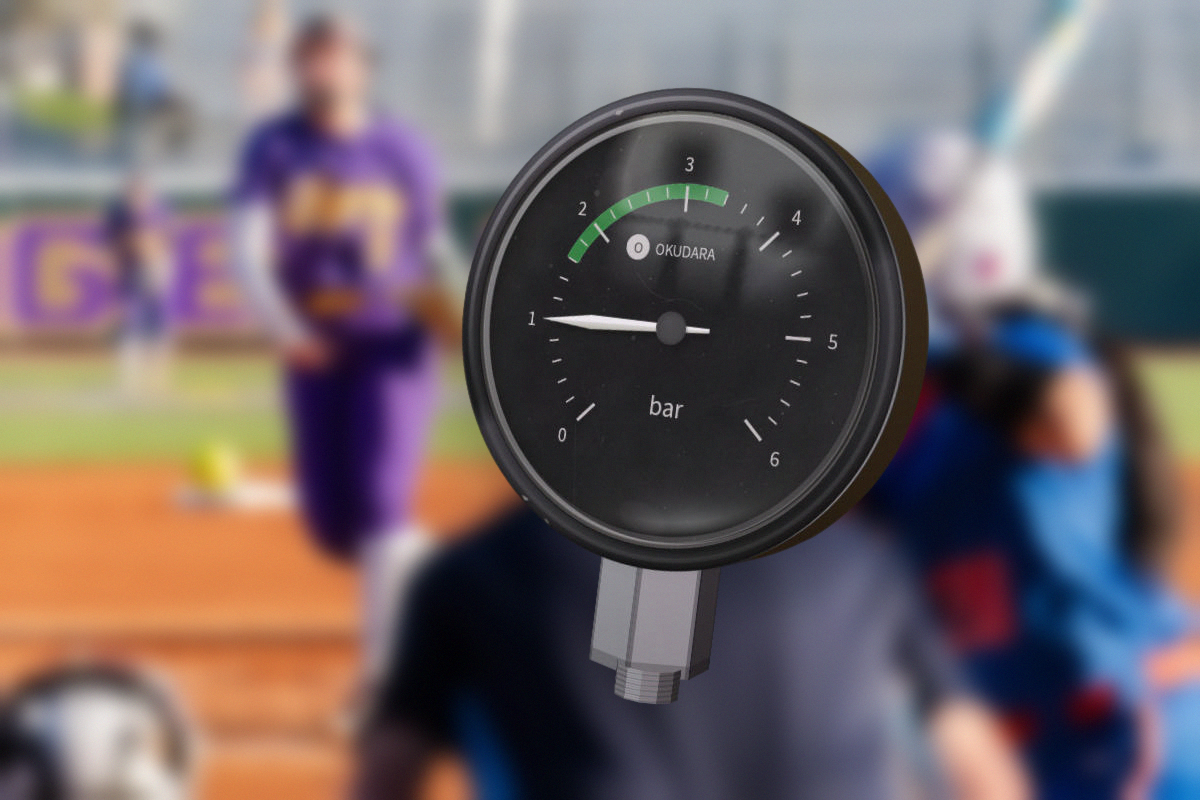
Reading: 1; bar
